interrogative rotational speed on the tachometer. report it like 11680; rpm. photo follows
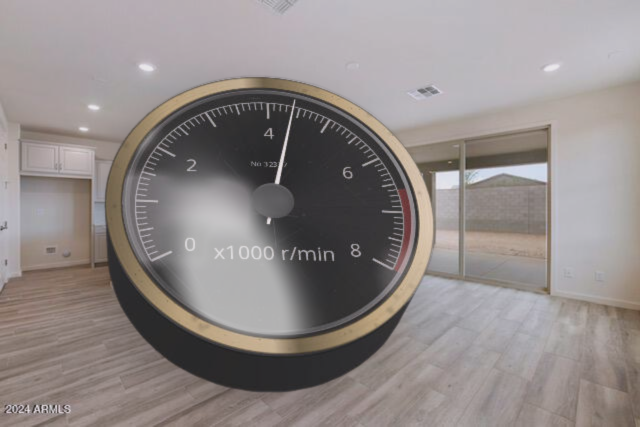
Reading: 4400; rpm
